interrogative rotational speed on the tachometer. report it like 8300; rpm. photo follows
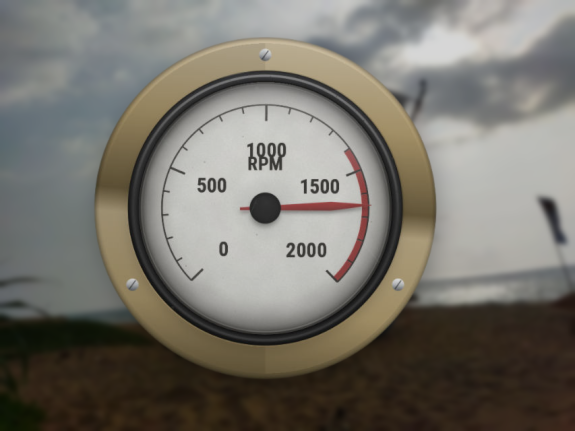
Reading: 1650; rpm
